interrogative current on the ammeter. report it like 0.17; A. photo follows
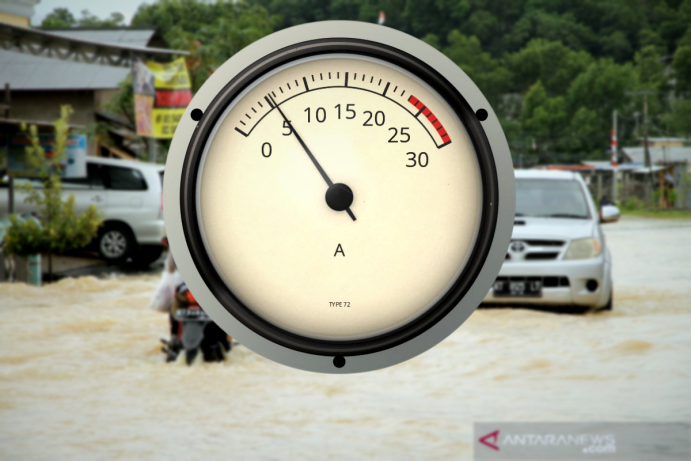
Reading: 5.5; A
